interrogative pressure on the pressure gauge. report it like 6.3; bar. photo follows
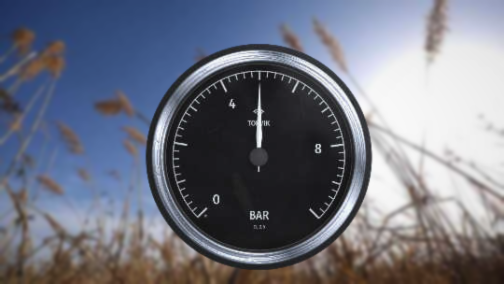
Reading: 5; bar
